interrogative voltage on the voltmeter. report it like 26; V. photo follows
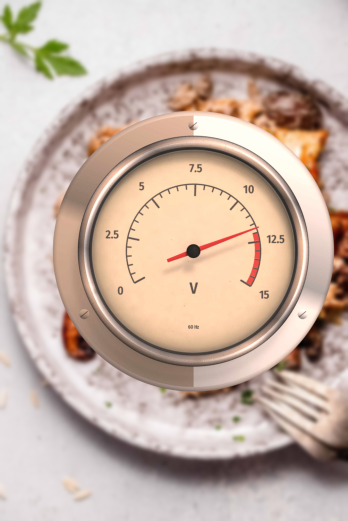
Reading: 11.75; V
